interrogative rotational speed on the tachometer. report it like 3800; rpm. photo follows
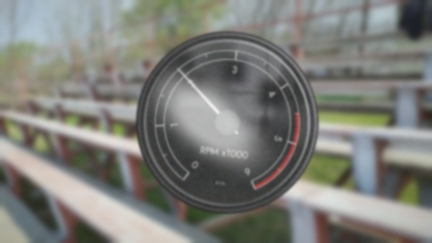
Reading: 2000; rpm
